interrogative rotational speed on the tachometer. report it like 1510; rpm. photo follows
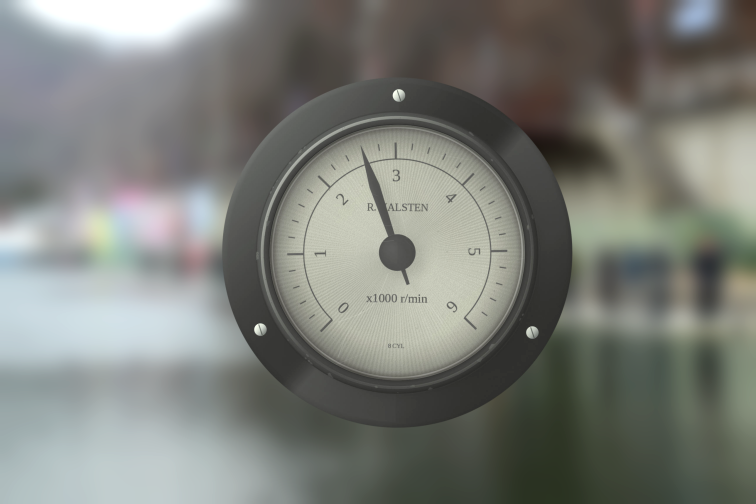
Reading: 2600; rpm
